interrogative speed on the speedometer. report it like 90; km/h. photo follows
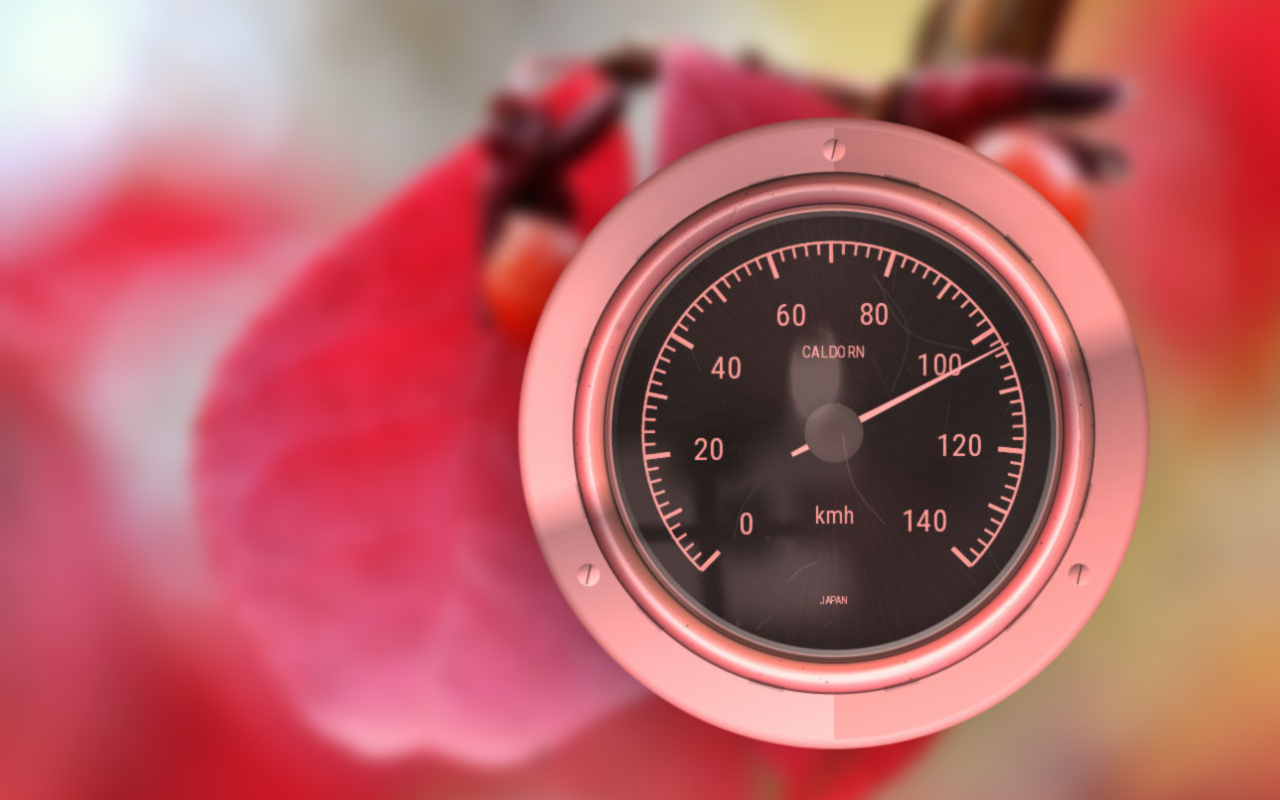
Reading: 103; km/h
